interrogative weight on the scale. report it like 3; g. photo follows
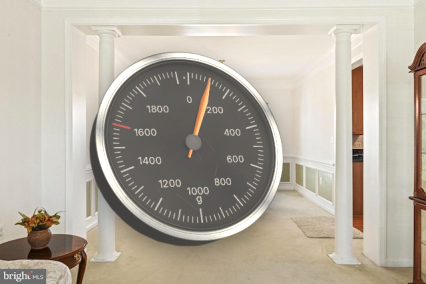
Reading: 100; g
